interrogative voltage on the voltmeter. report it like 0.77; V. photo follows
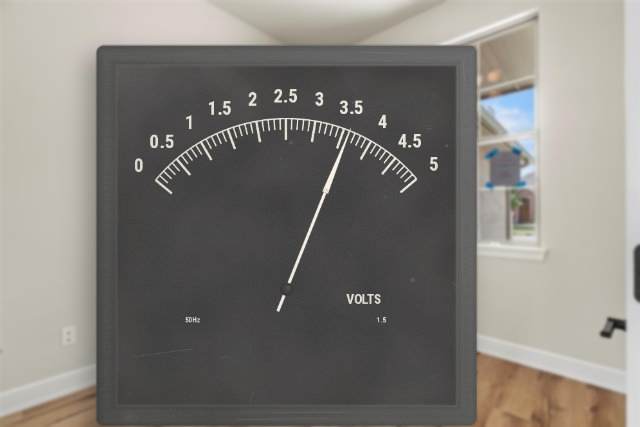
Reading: 3.6; V
